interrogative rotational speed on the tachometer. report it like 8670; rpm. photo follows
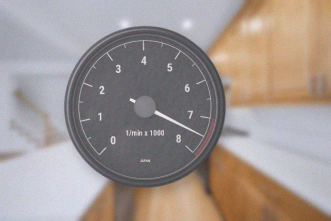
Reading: 7500; rpm
